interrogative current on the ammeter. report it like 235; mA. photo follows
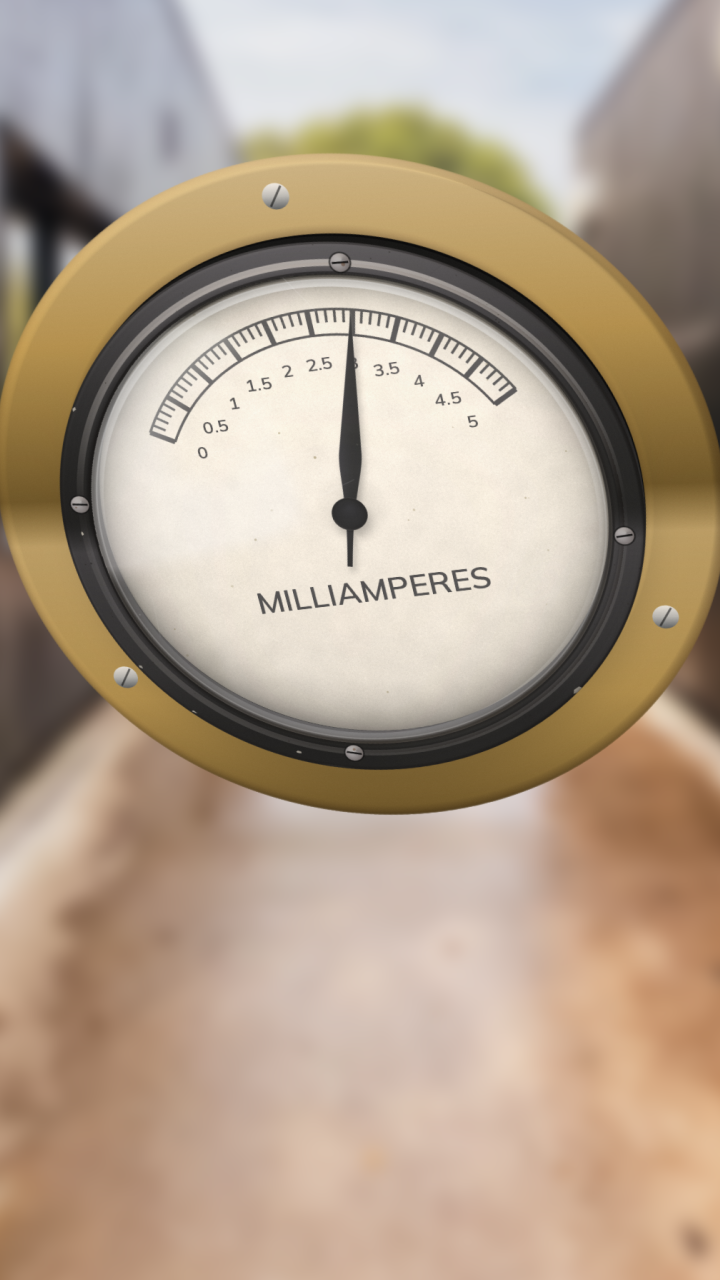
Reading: 3; mA
